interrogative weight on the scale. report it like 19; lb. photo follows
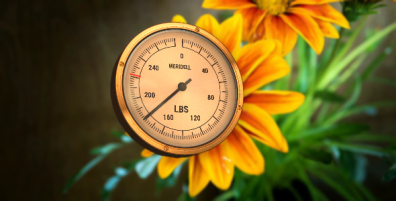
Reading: 180; lb
